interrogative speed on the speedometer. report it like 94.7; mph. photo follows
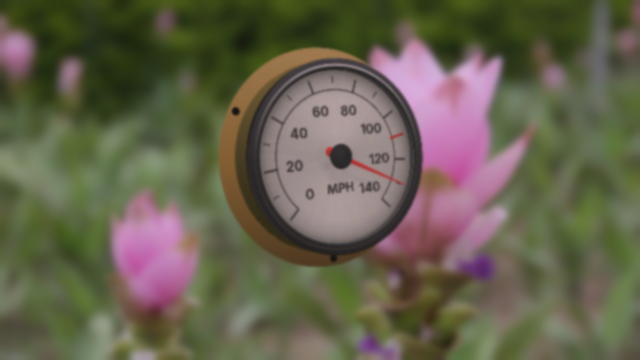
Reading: 130; mph
